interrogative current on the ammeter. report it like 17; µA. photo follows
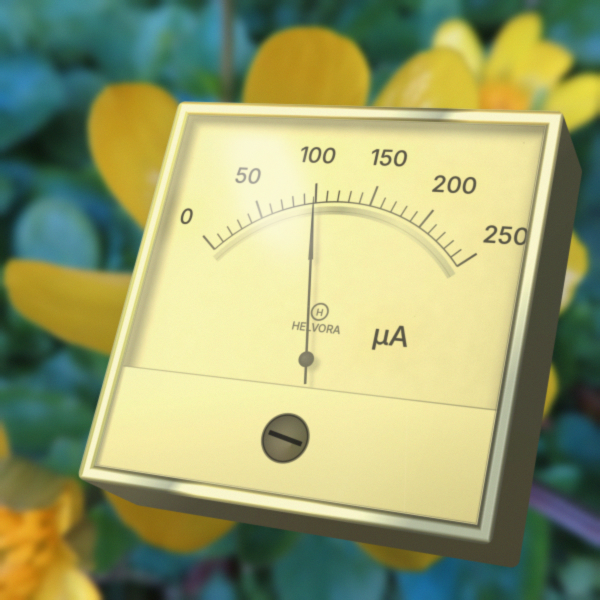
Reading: 100; µA
